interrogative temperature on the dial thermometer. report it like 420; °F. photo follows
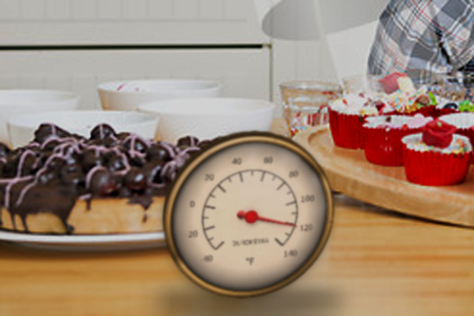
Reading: 120; °F
